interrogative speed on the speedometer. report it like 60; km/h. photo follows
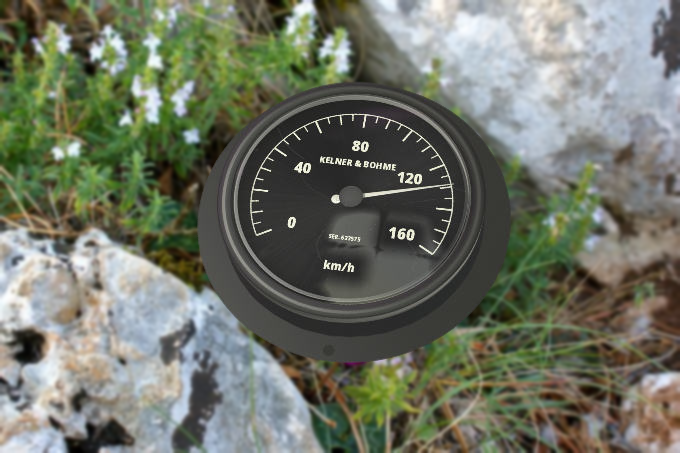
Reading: 130; km/h
